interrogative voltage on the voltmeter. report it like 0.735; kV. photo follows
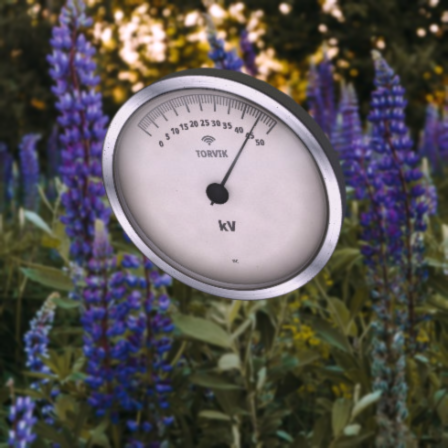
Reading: 45; kV
